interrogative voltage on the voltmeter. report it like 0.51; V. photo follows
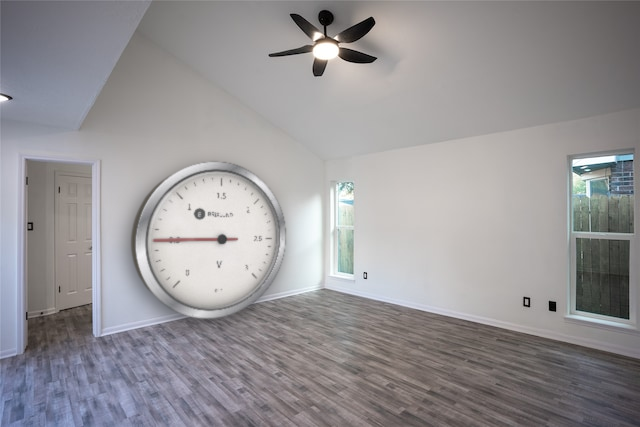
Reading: 0.5; V
